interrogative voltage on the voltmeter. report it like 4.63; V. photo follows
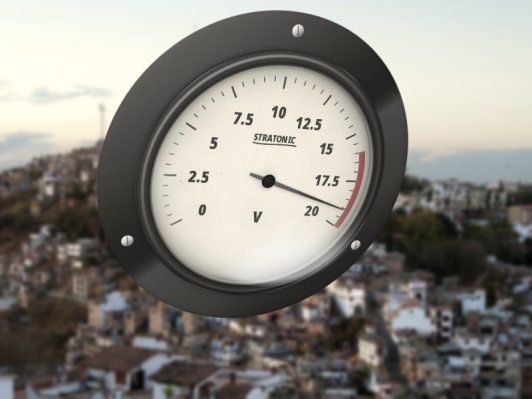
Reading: 19; V
